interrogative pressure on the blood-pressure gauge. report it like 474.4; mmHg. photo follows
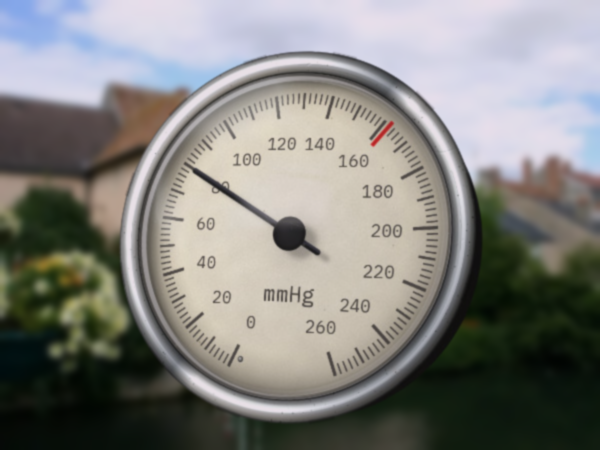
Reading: 80; mmHg
